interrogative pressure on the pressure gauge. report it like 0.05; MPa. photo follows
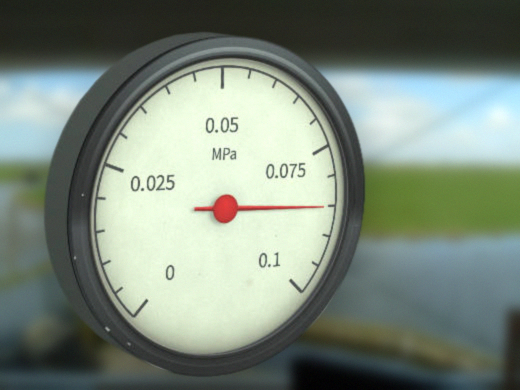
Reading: 0.085; MPa
